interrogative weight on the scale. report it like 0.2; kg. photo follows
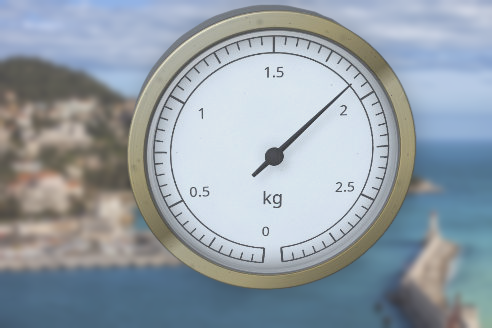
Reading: 1.9; kg
